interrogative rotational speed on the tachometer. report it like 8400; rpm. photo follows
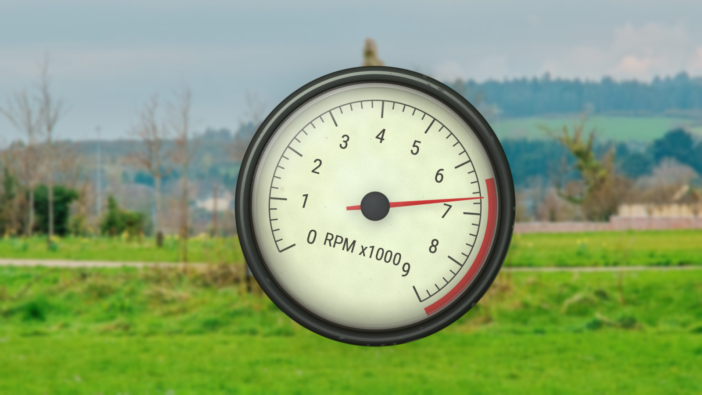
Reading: 6700; rpm
